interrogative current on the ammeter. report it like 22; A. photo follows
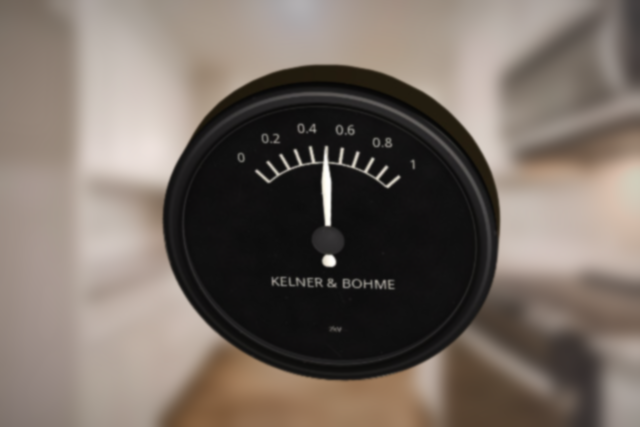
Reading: 0.5; A
